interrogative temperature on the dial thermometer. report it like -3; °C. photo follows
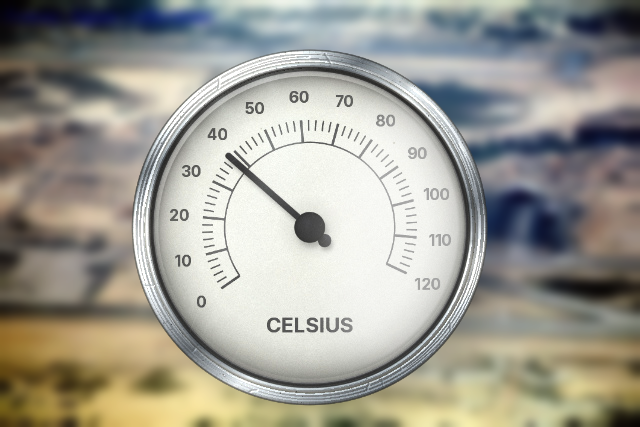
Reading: 38; °C
